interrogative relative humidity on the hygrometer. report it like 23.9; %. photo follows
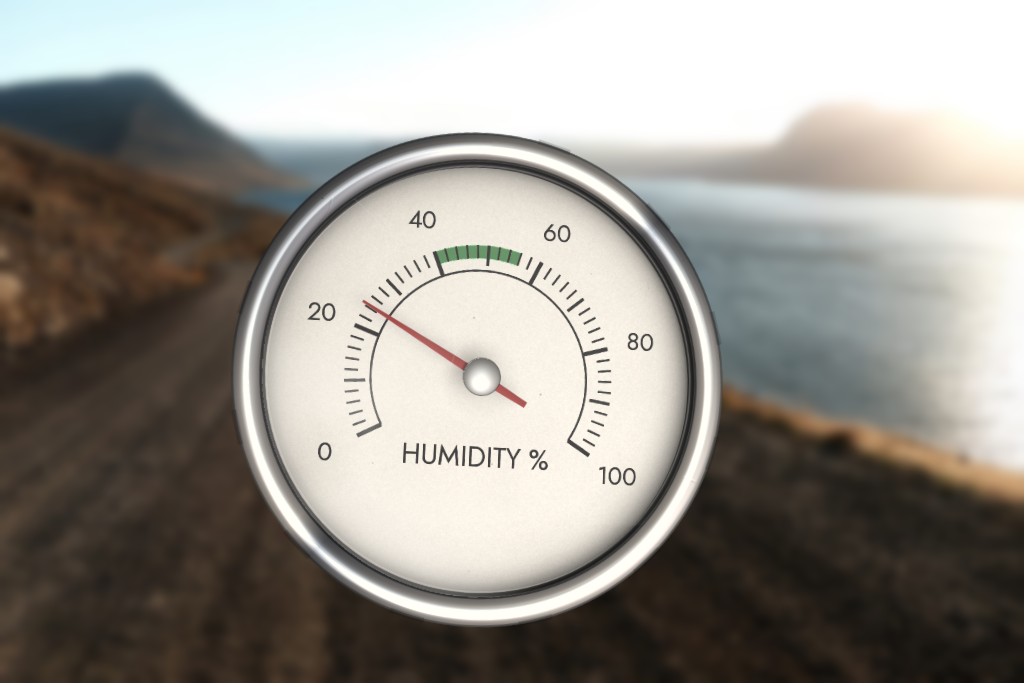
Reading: 24; %
